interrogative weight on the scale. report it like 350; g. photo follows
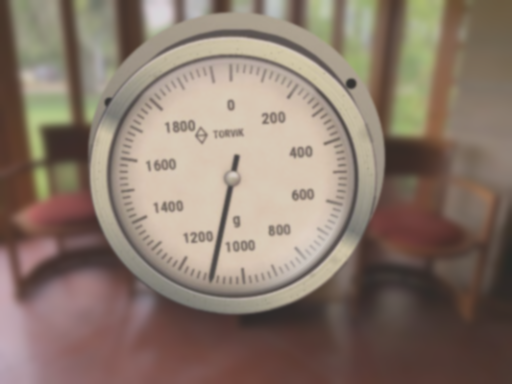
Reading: 1100; g
